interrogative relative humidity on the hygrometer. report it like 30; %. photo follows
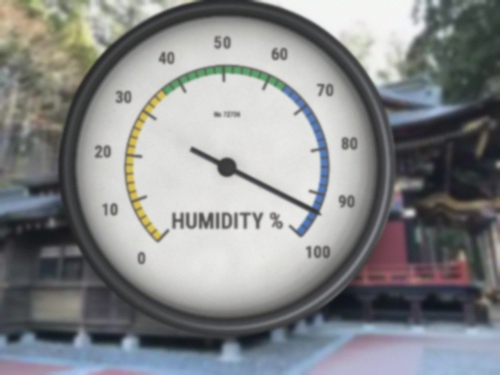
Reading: 94; %
